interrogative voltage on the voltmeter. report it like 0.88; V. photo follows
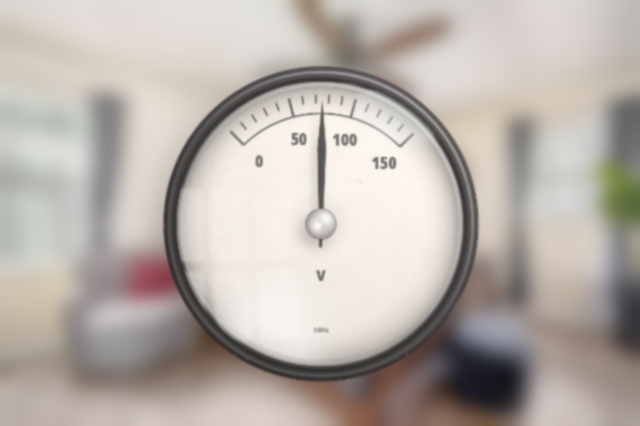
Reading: 75; V
